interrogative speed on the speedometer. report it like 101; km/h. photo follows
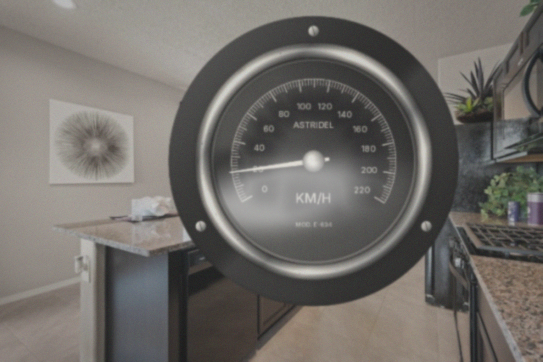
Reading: 20; km/h
